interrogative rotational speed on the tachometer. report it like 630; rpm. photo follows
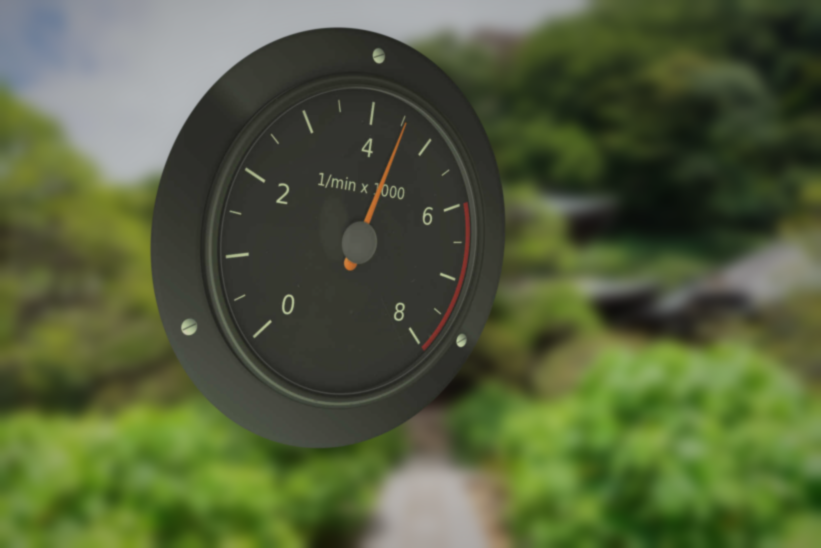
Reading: 4500; rpm
